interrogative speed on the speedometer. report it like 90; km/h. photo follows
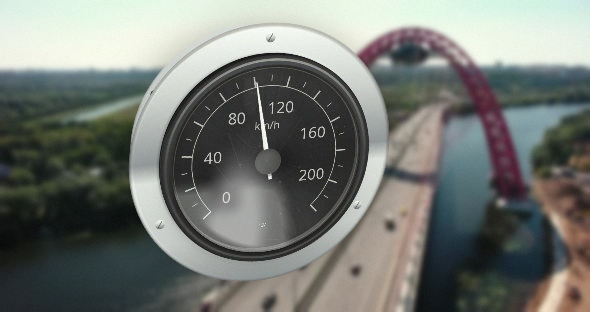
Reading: 100; km/h
